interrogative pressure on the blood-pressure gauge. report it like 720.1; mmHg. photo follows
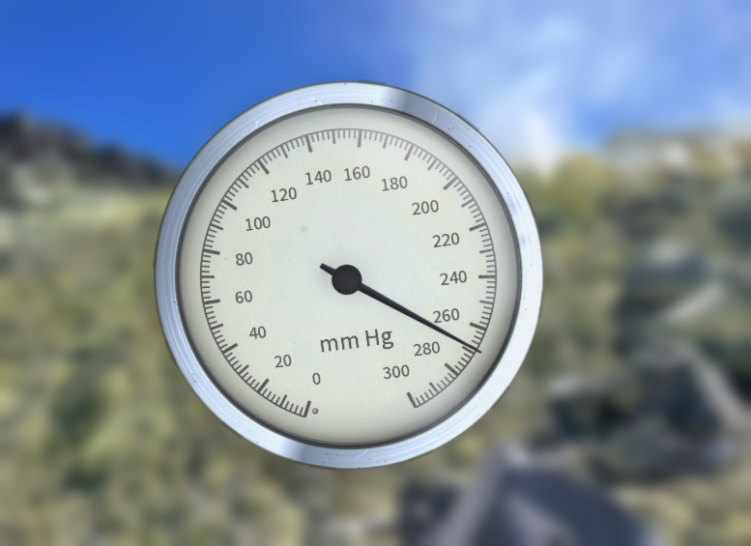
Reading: 268; mmHg
